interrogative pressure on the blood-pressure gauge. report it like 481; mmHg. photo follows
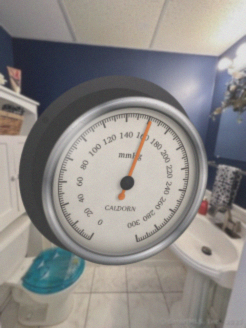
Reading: 160; mmHg
